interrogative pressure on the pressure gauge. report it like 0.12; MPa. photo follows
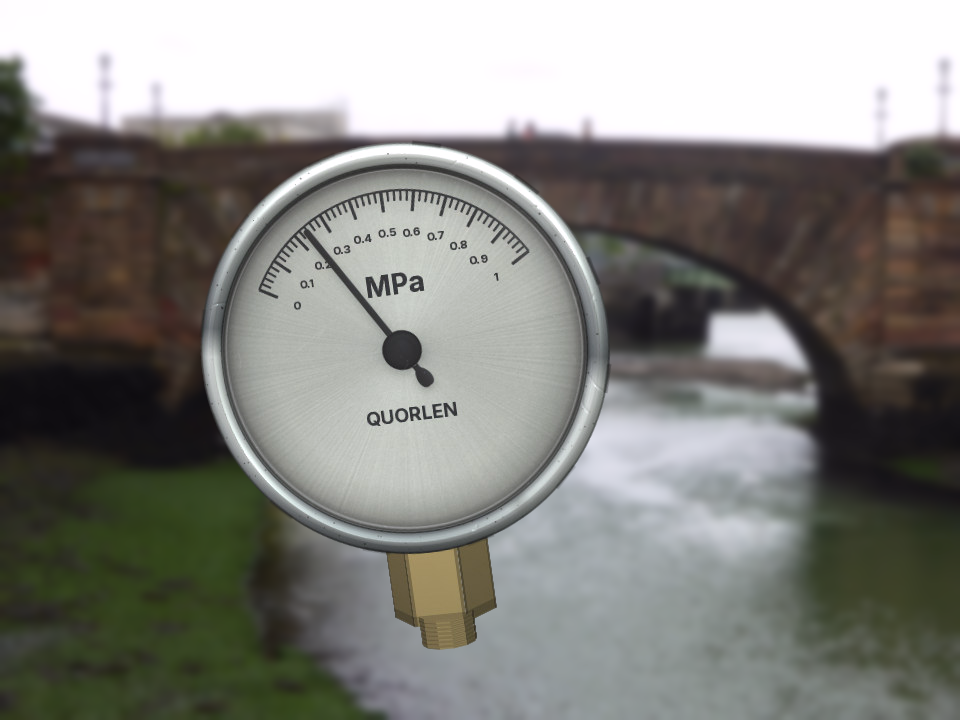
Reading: 0.24; MPa
